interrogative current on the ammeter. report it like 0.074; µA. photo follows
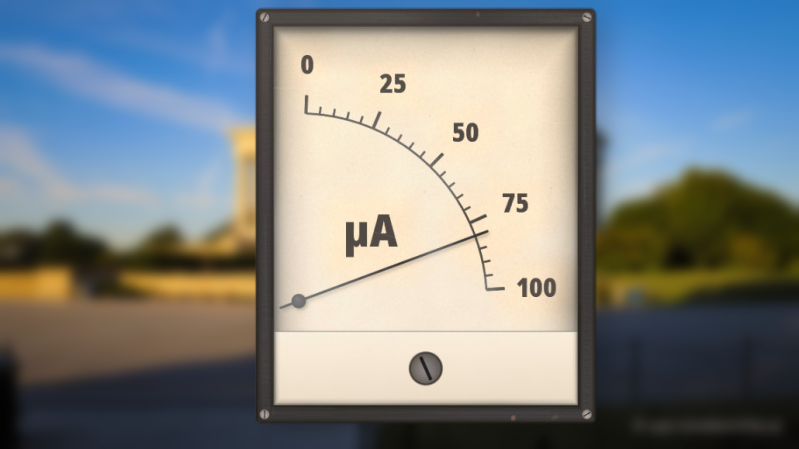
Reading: 80; µA
